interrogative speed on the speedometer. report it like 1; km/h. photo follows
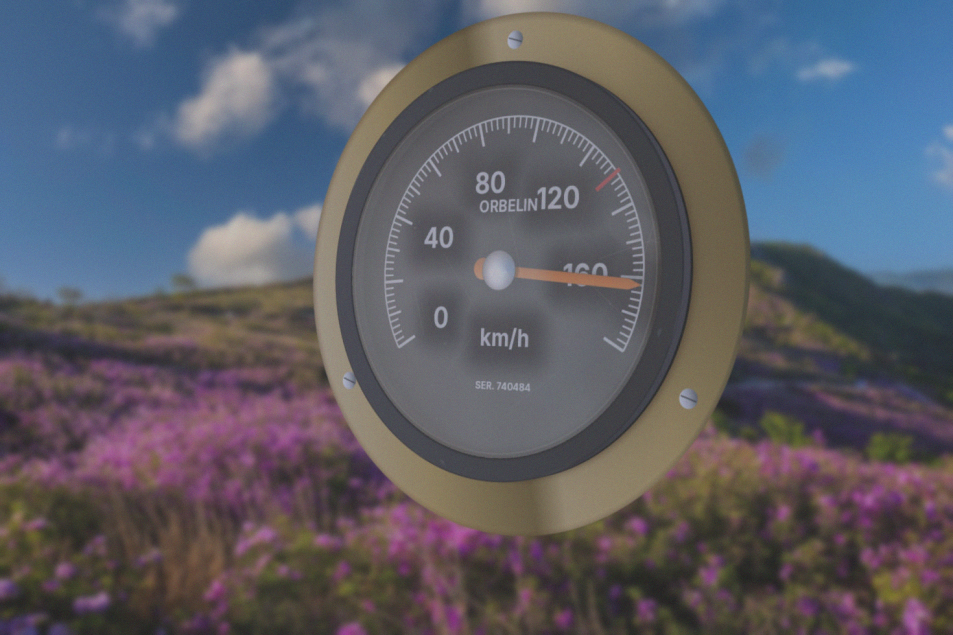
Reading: 162; km/h
